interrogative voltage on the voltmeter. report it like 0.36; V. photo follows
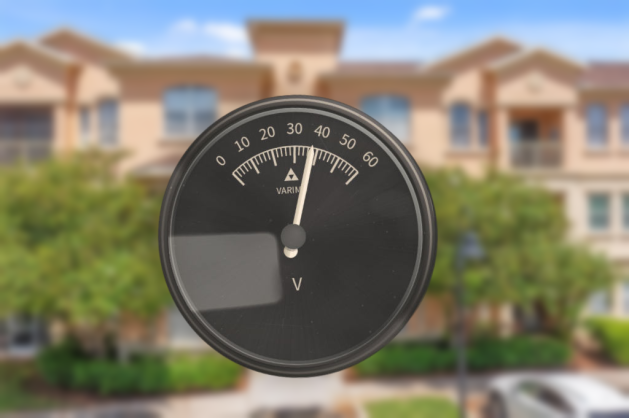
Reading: 38; V
